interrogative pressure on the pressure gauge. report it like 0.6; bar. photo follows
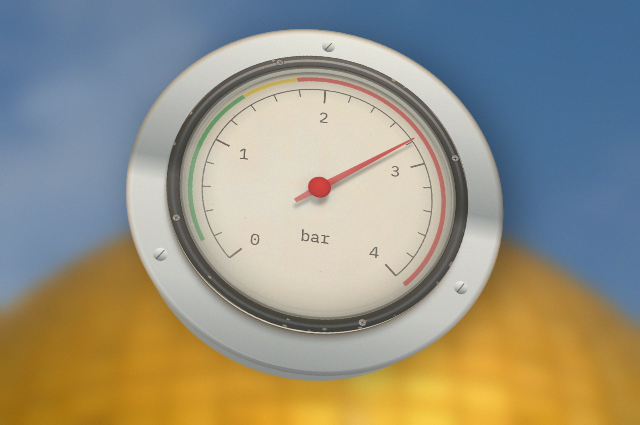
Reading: 2.8; bar
